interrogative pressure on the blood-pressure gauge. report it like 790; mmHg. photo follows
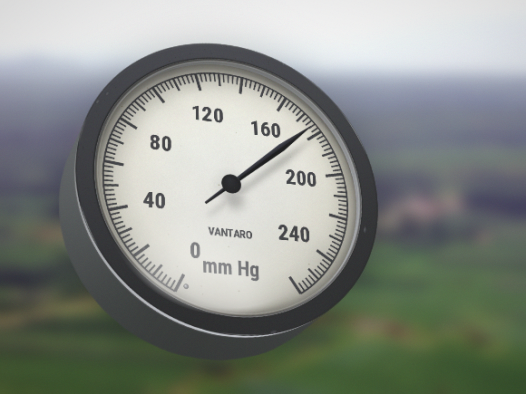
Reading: 176; mmHg
